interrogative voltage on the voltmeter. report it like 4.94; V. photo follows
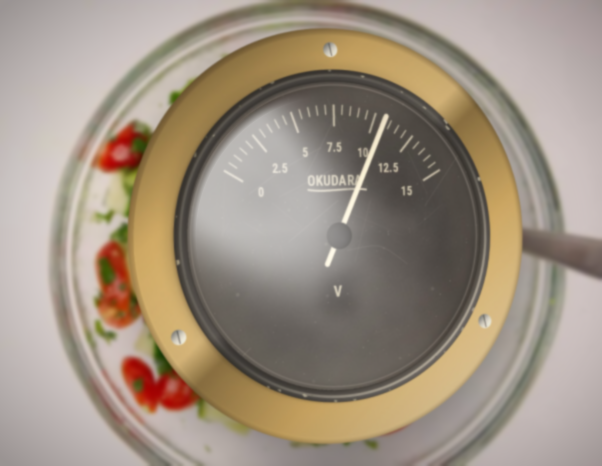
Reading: 10.5; V
